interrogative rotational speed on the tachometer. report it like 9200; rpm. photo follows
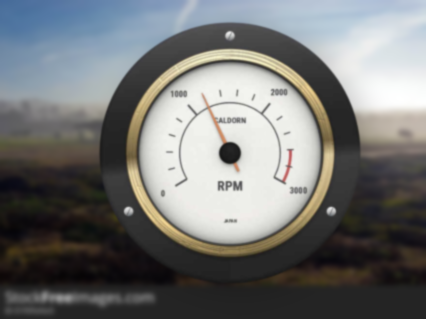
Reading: 1200; rpm
